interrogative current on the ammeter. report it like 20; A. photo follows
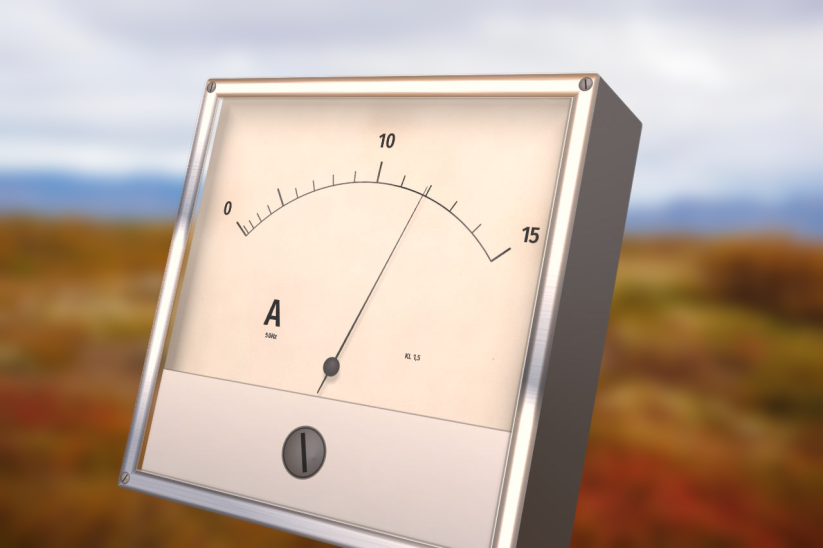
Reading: 12; A
